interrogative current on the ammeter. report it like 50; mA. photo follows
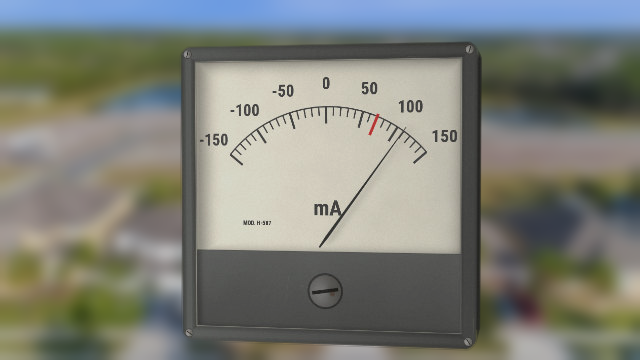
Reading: 110; mA
